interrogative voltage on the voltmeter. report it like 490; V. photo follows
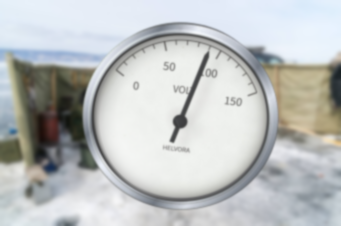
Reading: 90; V
